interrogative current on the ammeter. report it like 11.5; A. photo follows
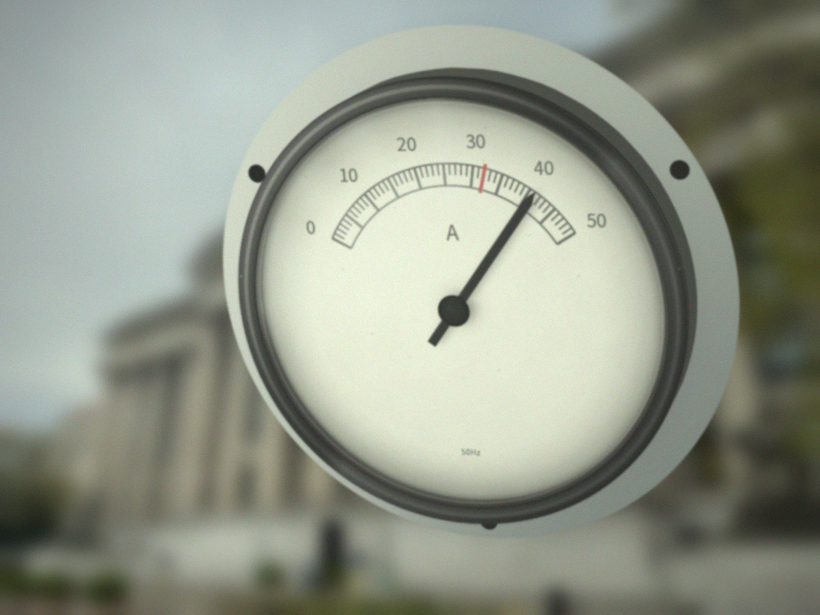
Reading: 41; A
